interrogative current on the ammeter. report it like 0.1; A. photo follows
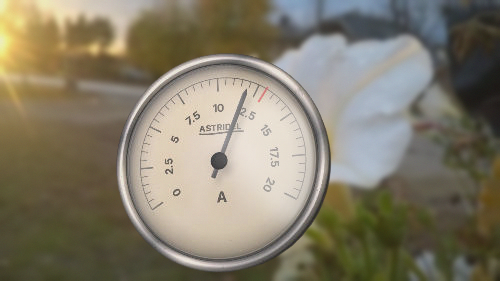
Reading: 12; A
